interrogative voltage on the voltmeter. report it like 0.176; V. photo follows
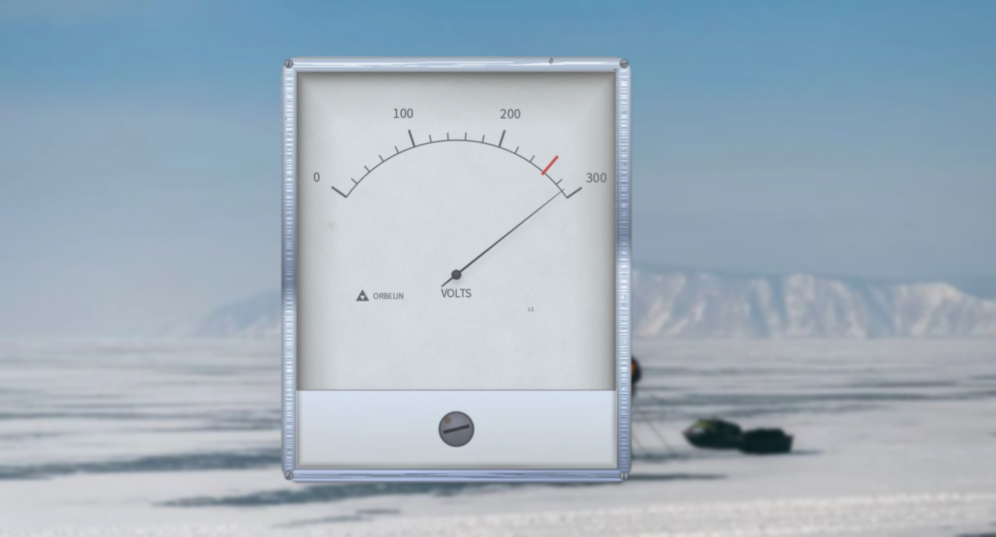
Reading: 290; V
